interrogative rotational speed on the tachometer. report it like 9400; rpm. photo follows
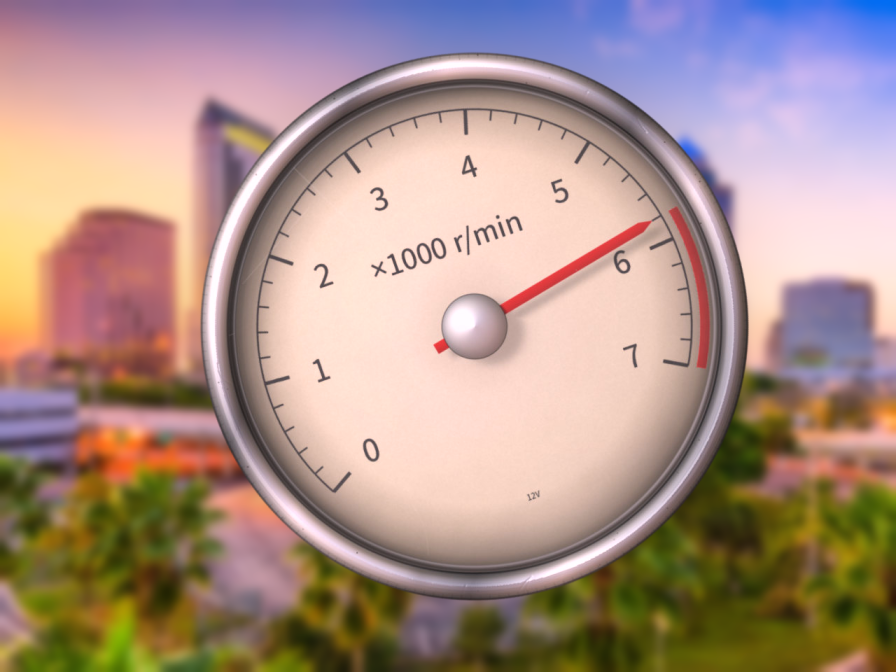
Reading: 5800; rpm
